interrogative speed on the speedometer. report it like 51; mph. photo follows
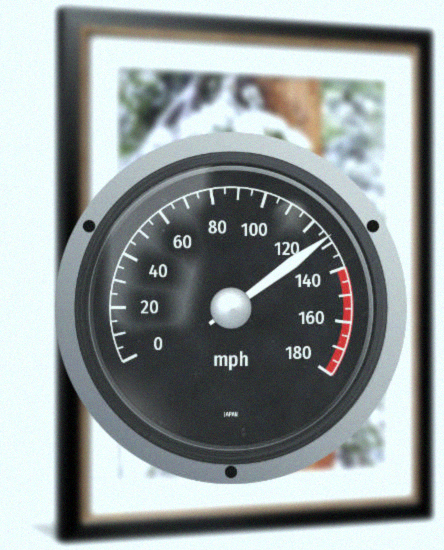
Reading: 127.5; mph
